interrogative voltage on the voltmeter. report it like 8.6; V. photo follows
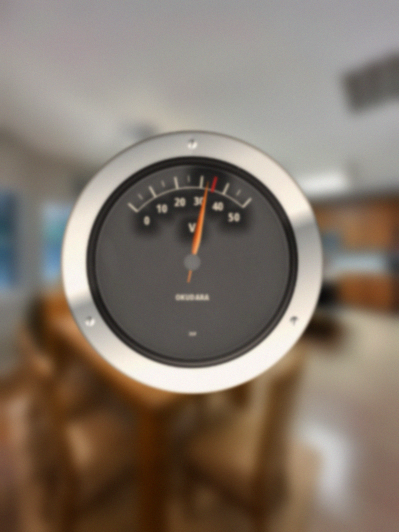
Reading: 32.5; V
